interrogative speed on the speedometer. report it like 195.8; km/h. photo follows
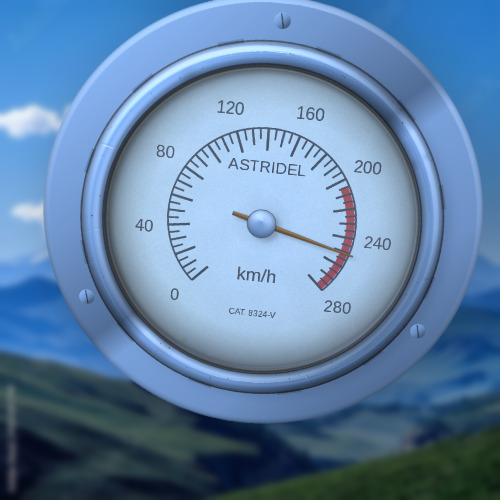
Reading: 250; km/h
